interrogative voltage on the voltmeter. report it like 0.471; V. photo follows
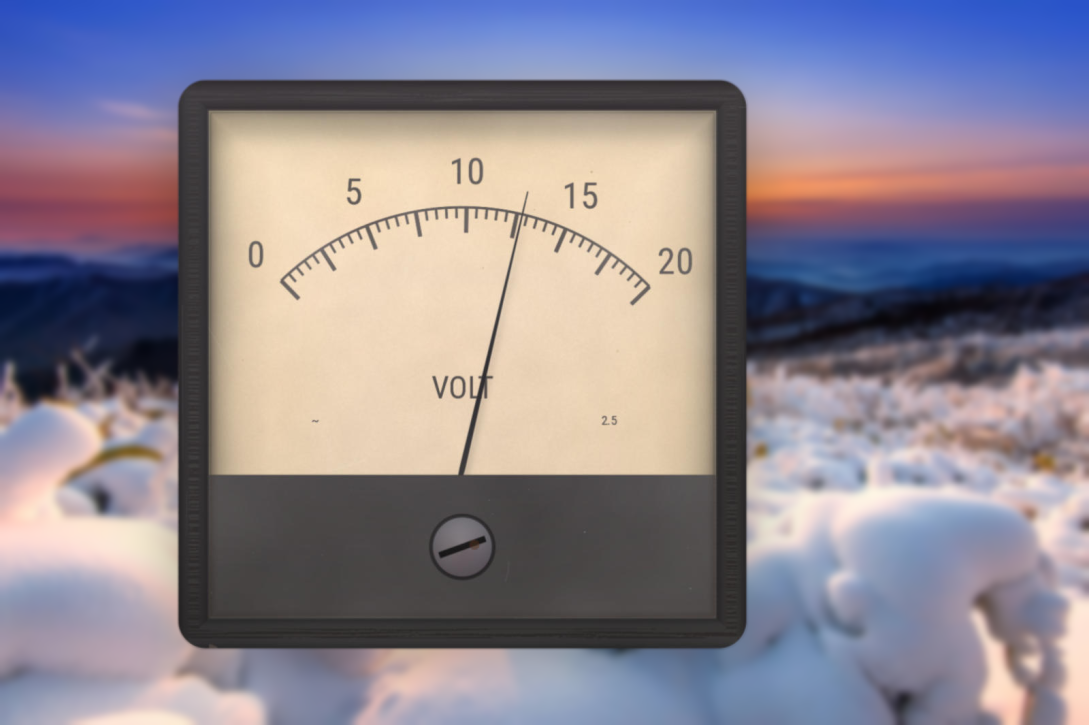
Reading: 12.75; V
